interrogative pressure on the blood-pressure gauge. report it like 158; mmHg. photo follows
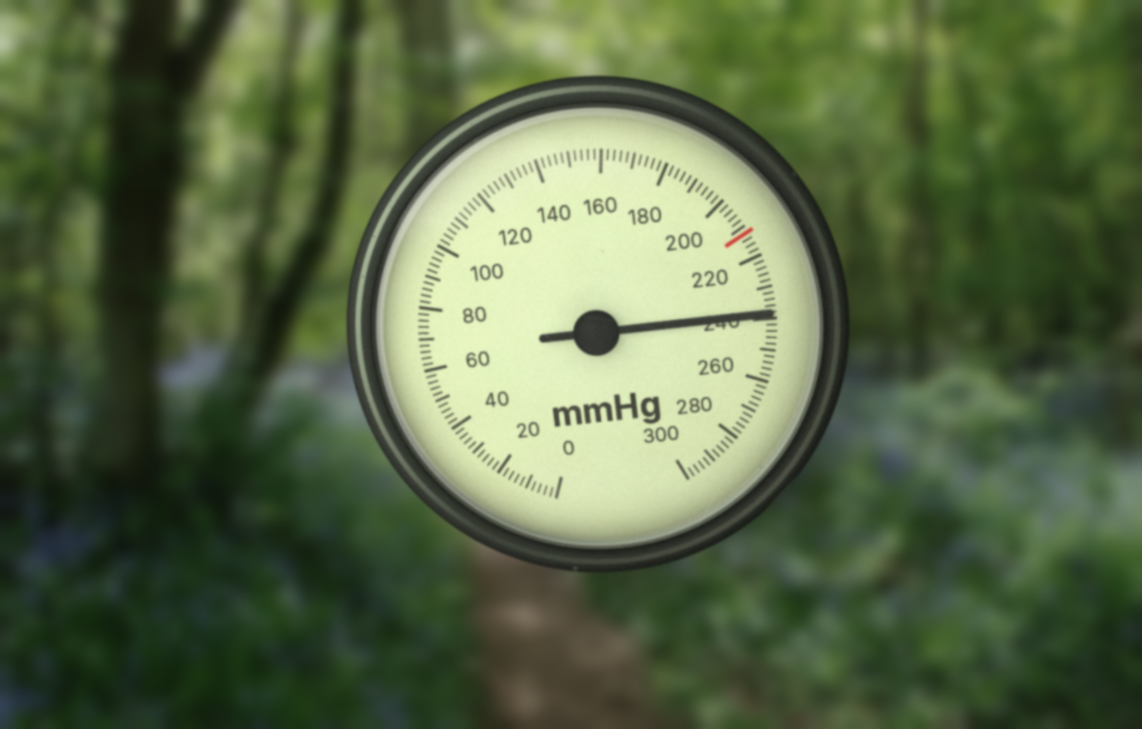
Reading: 238; mmHg
